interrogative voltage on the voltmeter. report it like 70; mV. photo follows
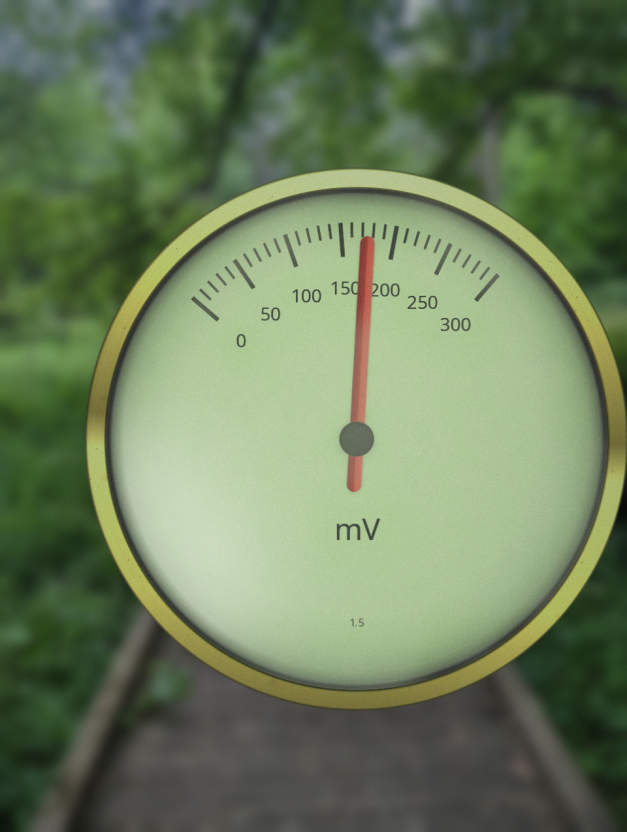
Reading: 175; mV
